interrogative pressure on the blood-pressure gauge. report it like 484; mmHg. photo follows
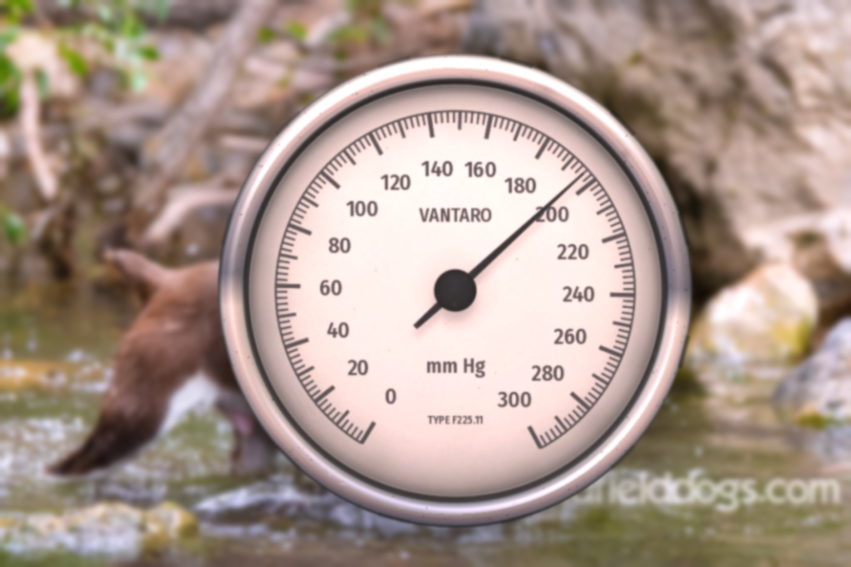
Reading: 196; mmHg
